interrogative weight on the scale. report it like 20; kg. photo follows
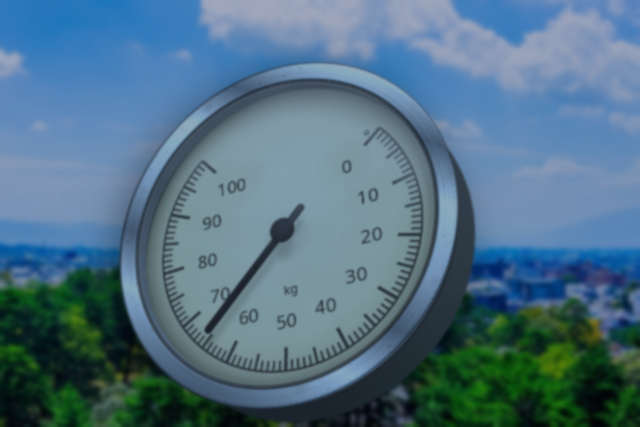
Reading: 65; kg
